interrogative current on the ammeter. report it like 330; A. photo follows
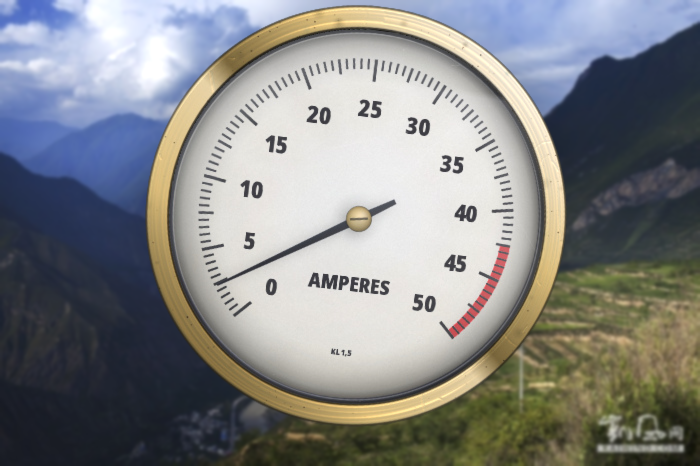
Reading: 2.5; A
